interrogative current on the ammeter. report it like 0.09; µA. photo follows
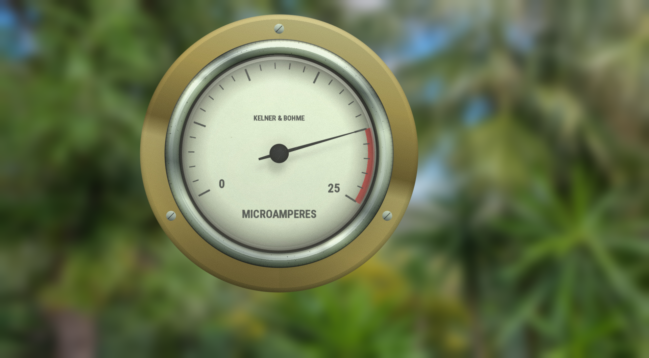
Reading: 20; µA
